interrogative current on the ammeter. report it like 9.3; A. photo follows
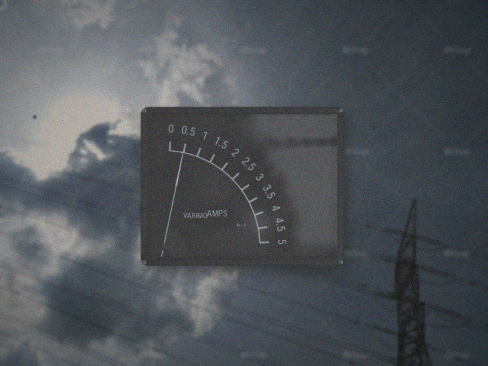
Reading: 0.5; A
